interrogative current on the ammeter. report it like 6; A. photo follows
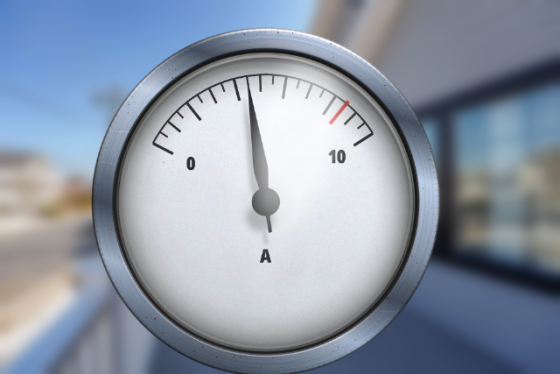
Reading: 4.5; A
